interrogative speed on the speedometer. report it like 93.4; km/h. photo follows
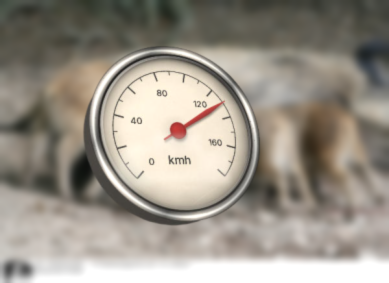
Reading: 130; km/h
